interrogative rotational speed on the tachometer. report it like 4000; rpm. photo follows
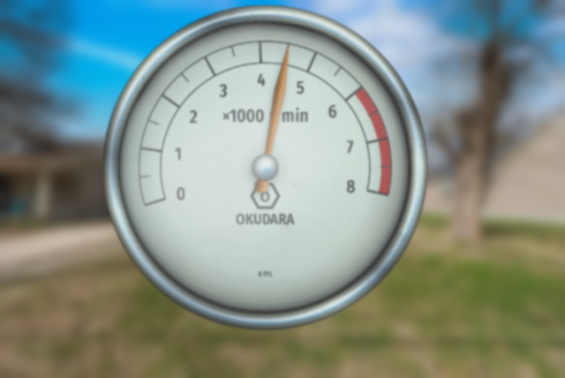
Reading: 4500; rpm
